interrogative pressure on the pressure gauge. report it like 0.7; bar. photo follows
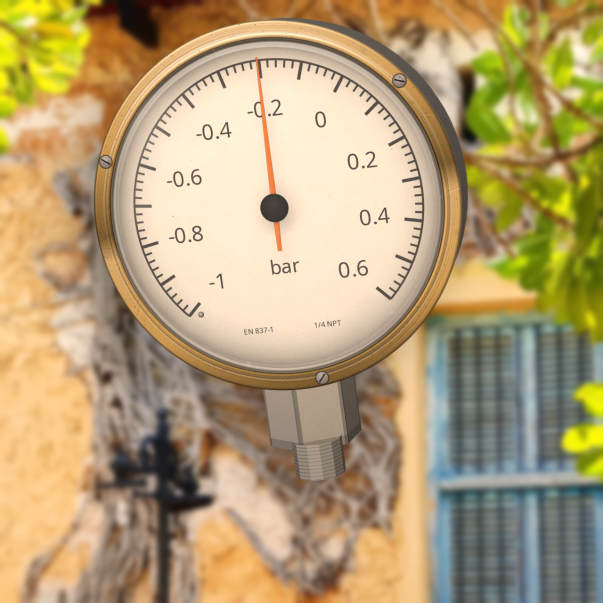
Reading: -0.2; bar
